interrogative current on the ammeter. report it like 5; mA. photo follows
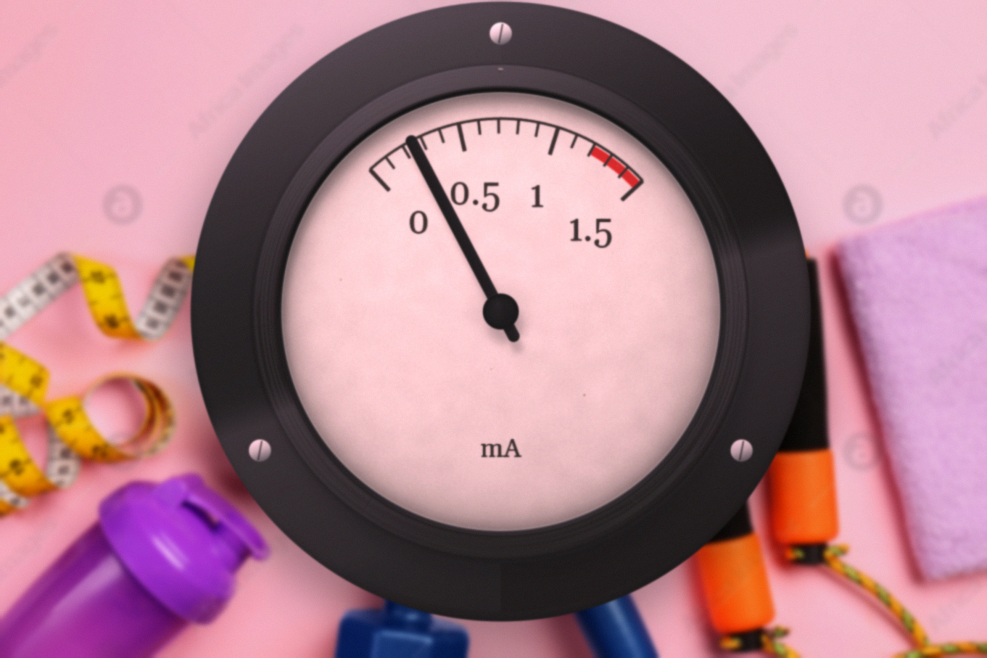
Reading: 0.25; mA
